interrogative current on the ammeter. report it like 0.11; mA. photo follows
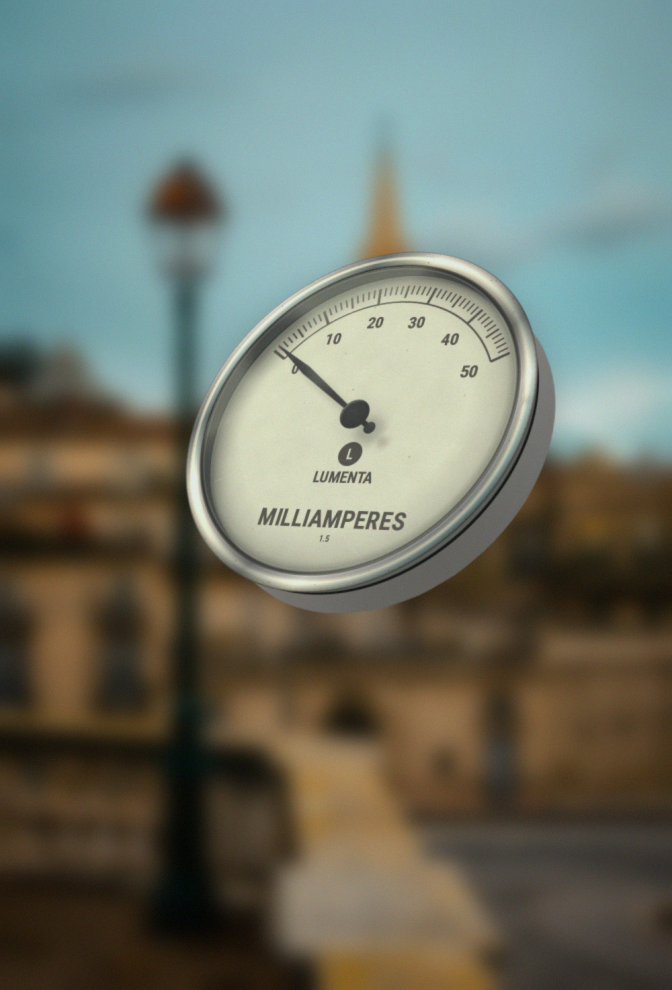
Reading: 1; mA
